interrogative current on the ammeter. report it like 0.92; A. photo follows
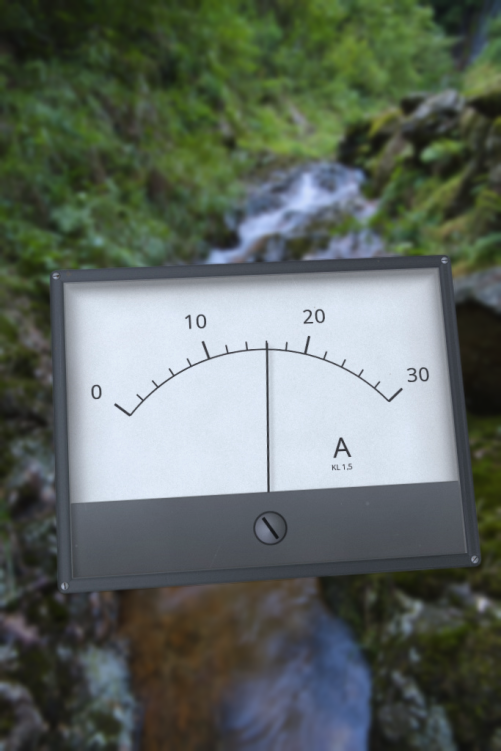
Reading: 16; A
